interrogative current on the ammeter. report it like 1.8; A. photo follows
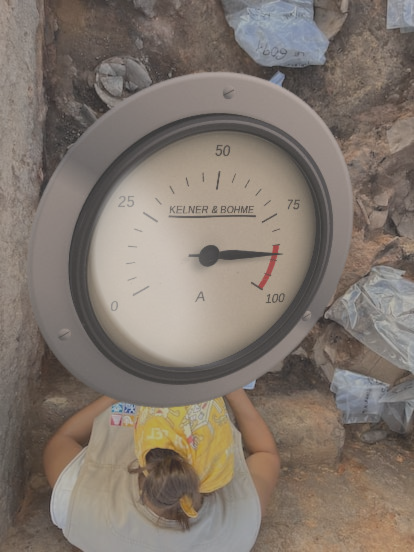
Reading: 87.5; A
